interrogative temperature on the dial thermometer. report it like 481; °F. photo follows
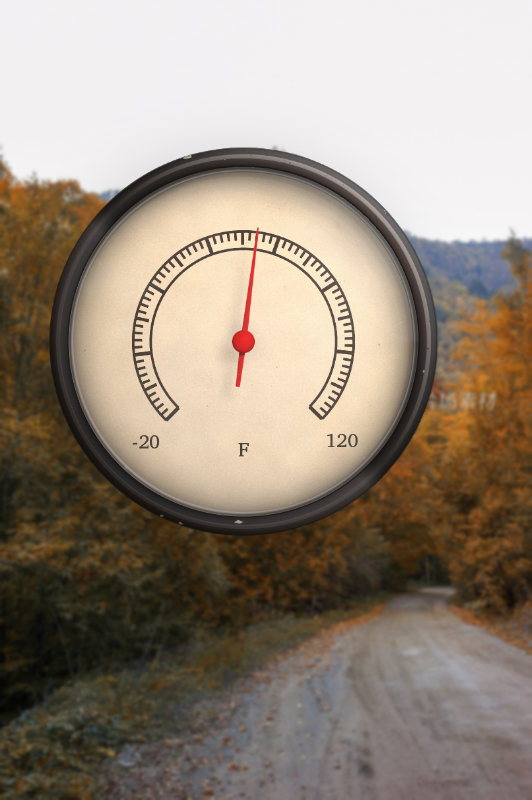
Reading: 54; °F
